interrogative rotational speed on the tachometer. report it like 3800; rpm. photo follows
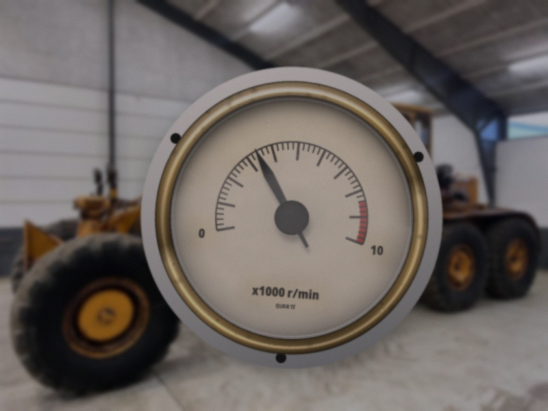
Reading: 3400; rpm
